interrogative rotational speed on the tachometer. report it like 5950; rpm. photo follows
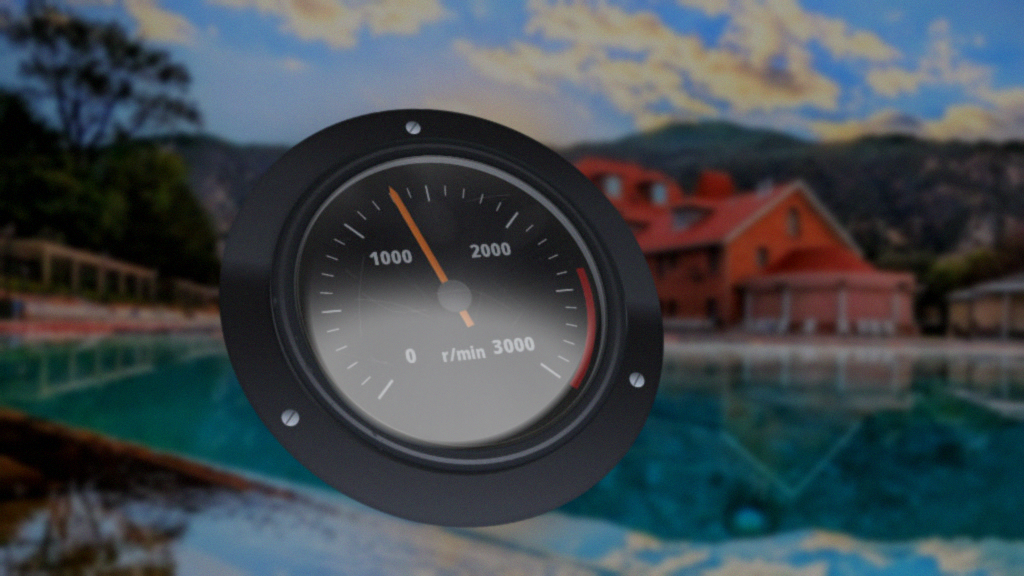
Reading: 1300; rpm
